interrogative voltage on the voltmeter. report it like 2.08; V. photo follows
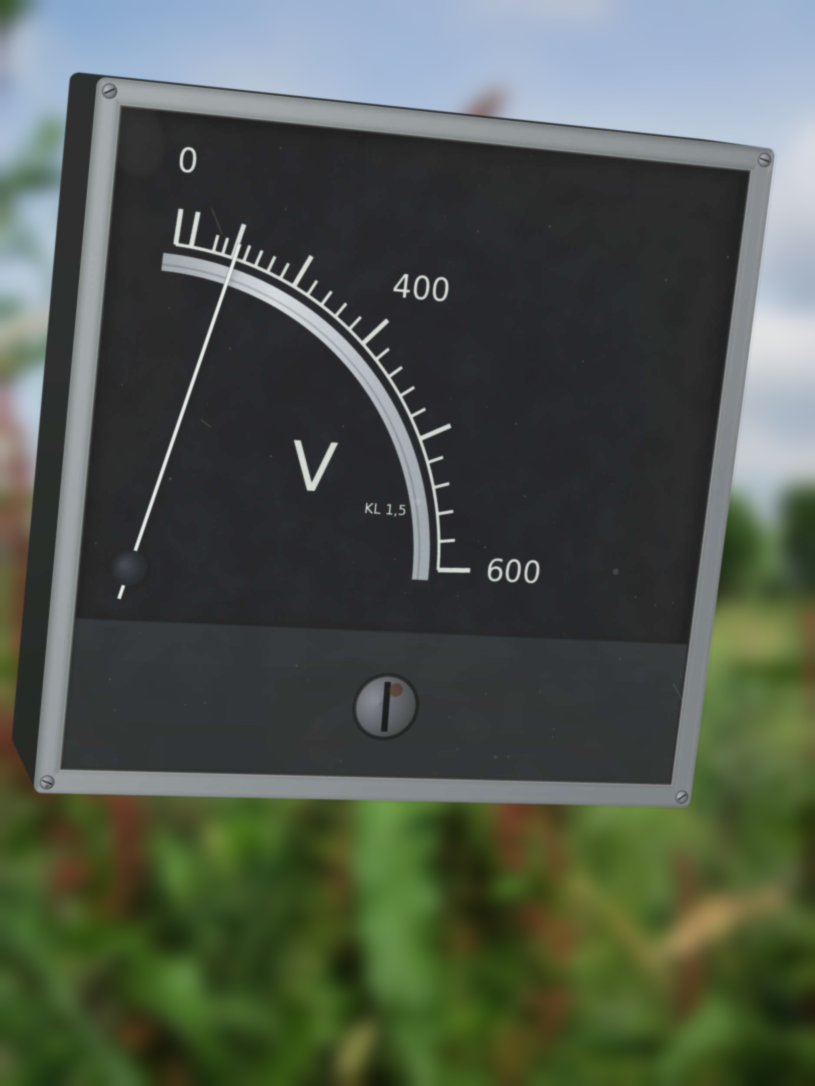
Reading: 200; V
